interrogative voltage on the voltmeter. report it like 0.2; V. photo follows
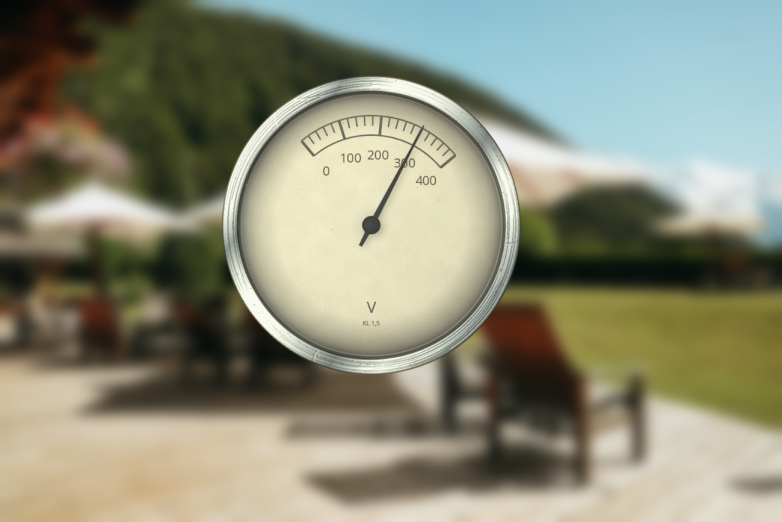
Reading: 300; V
